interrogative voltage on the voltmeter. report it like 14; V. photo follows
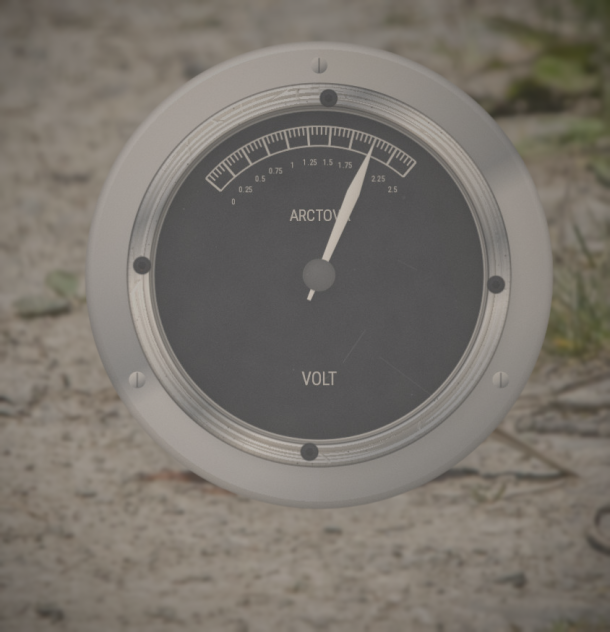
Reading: 2; V
